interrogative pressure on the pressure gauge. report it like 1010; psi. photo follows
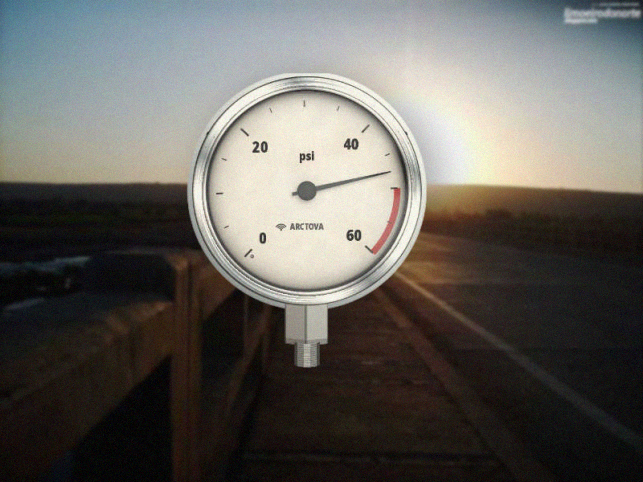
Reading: 47.5; psi
